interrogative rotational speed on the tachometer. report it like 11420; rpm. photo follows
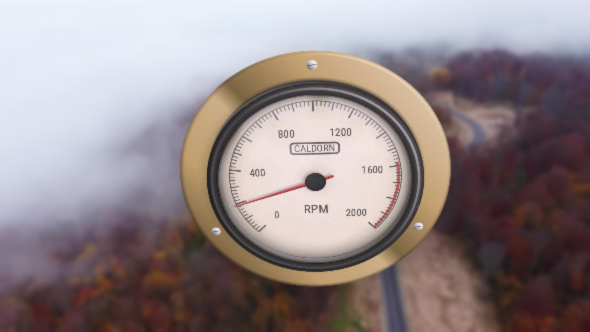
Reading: 200; rpm
